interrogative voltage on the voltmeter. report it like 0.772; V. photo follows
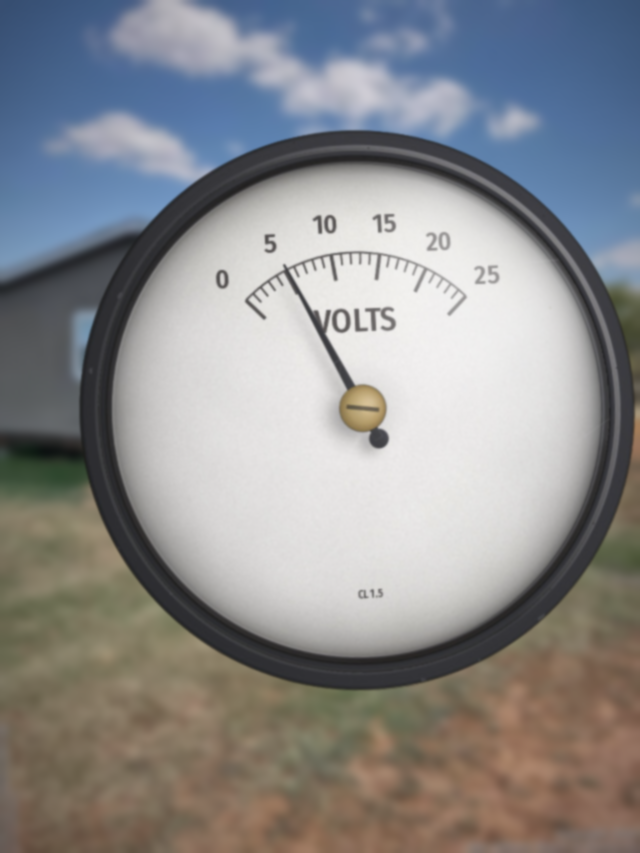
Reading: 5; V
